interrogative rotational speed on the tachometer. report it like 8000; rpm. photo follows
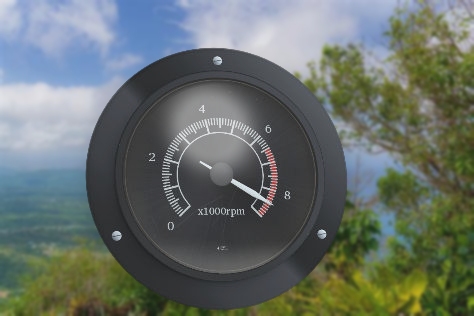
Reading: 8500; rpm
